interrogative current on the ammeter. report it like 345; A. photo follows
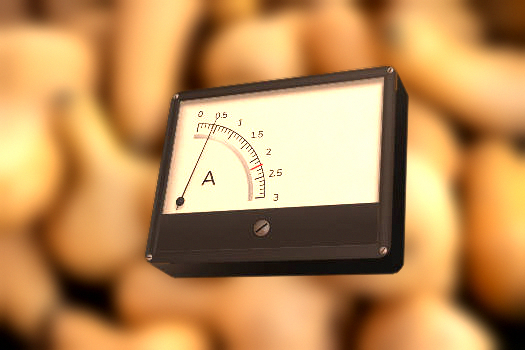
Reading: 0.5; A
